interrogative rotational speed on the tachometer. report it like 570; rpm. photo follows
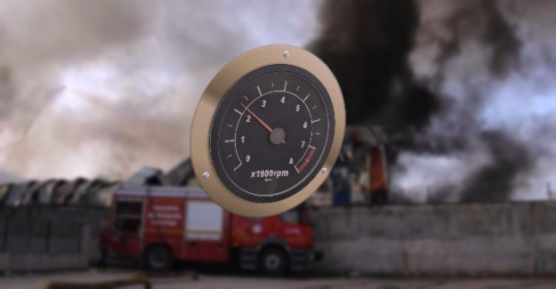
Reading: 2250; rpm
